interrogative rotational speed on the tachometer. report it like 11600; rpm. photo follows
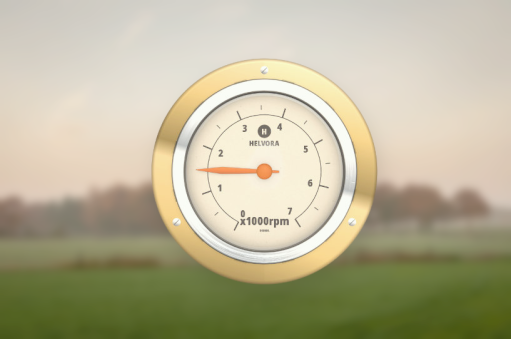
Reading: 1500; rpm
